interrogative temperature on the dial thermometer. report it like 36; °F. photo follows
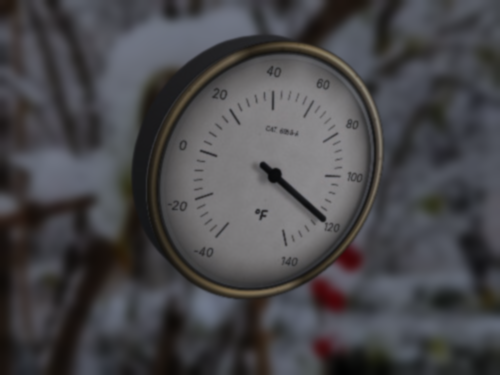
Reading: 120; °F
